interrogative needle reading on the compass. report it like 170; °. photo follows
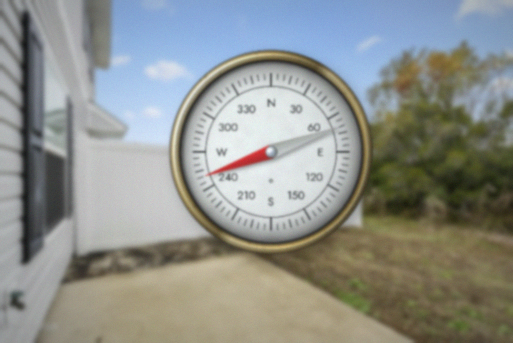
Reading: 250; °
